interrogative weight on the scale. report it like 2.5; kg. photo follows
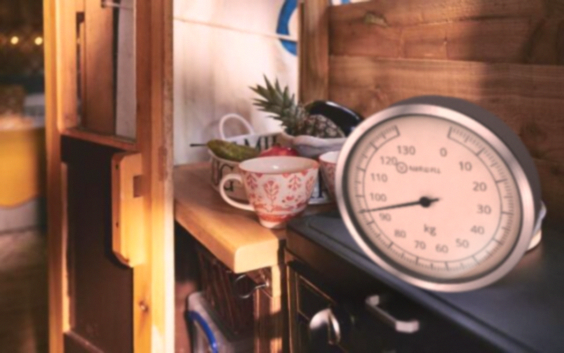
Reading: 95; kg
